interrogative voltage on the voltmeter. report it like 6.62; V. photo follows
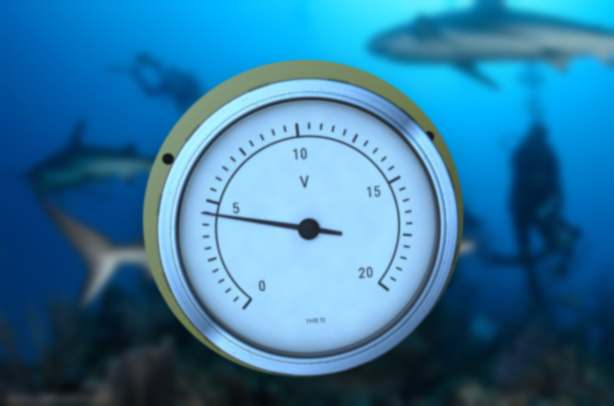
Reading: 4.5; V
